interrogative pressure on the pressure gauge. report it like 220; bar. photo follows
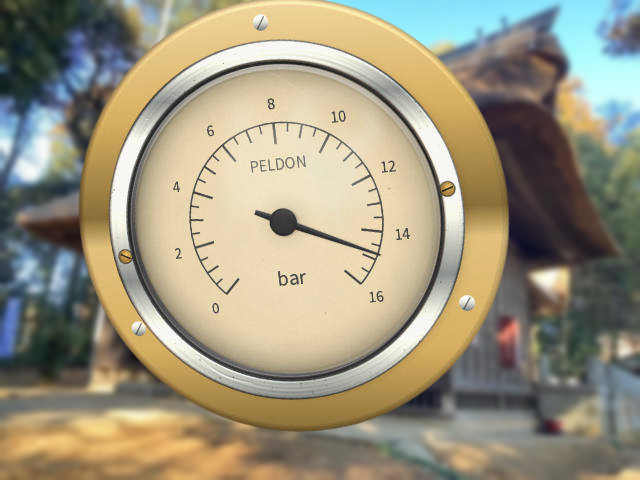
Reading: 14.75; bar
